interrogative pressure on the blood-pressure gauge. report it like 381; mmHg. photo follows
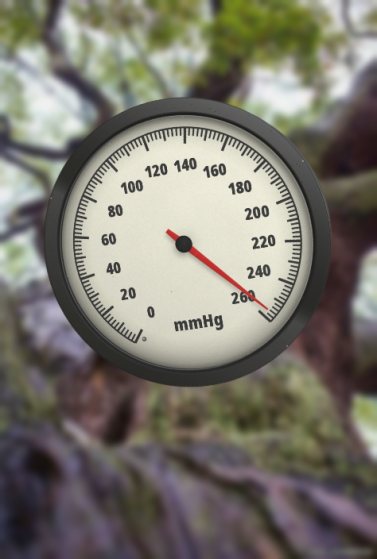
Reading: 256; mmHg
